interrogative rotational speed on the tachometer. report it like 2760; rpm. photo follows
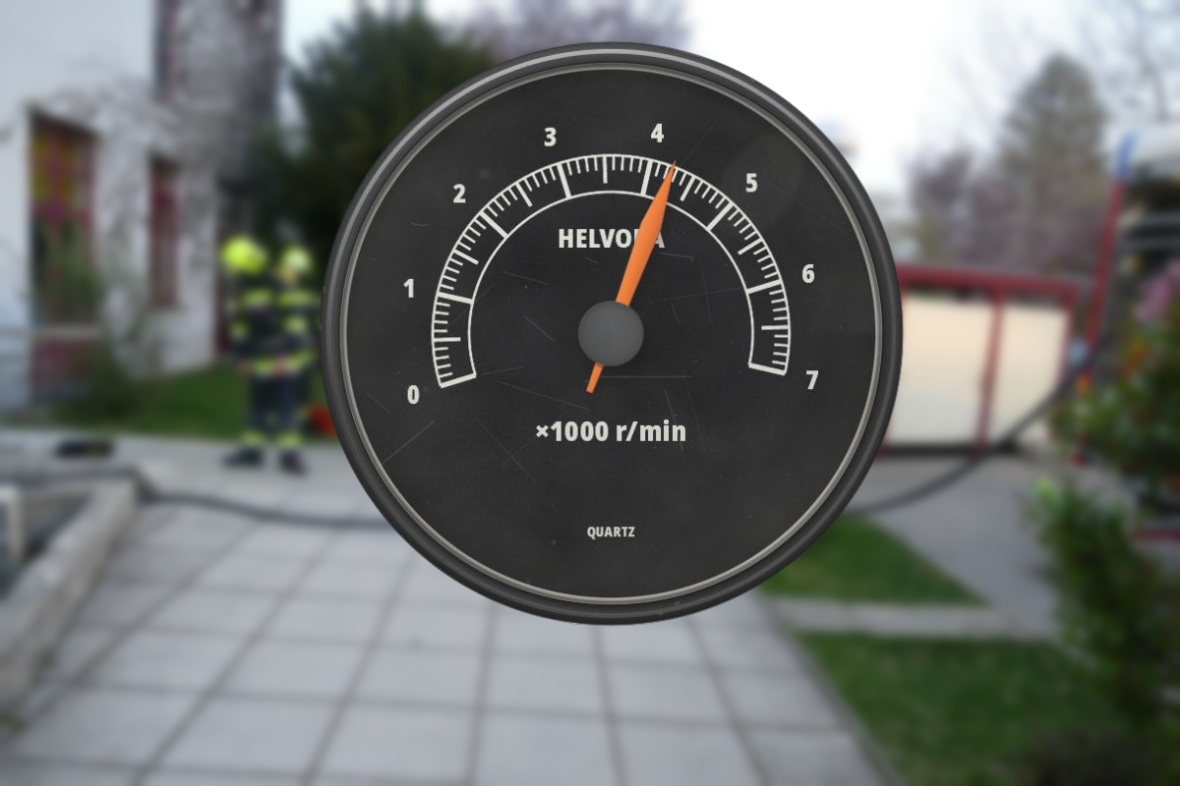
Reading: 4250; rpm
